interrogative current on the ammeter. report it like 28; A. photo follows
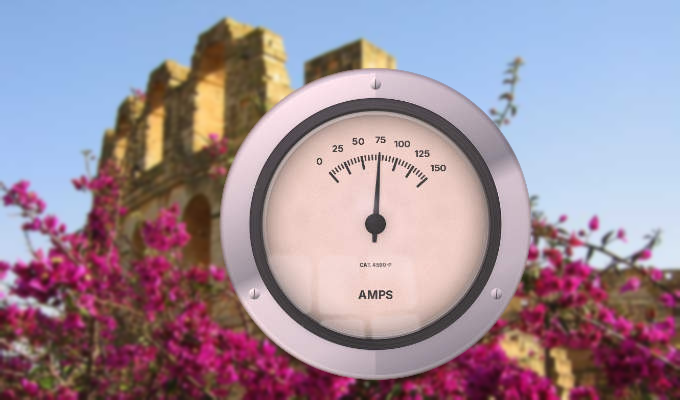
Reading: 75; A
